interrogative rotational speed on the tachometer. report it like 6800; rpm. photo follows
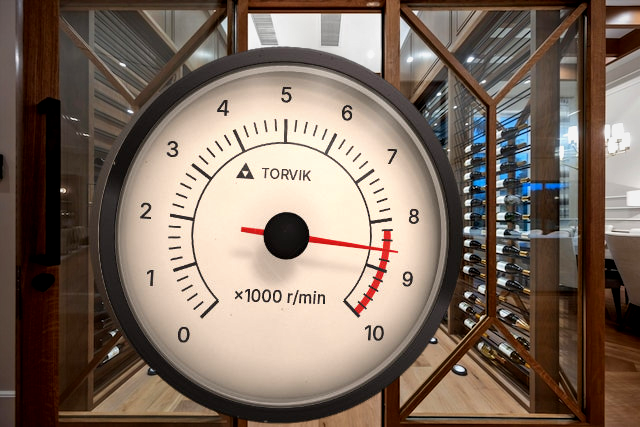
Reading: 8600; rpm
